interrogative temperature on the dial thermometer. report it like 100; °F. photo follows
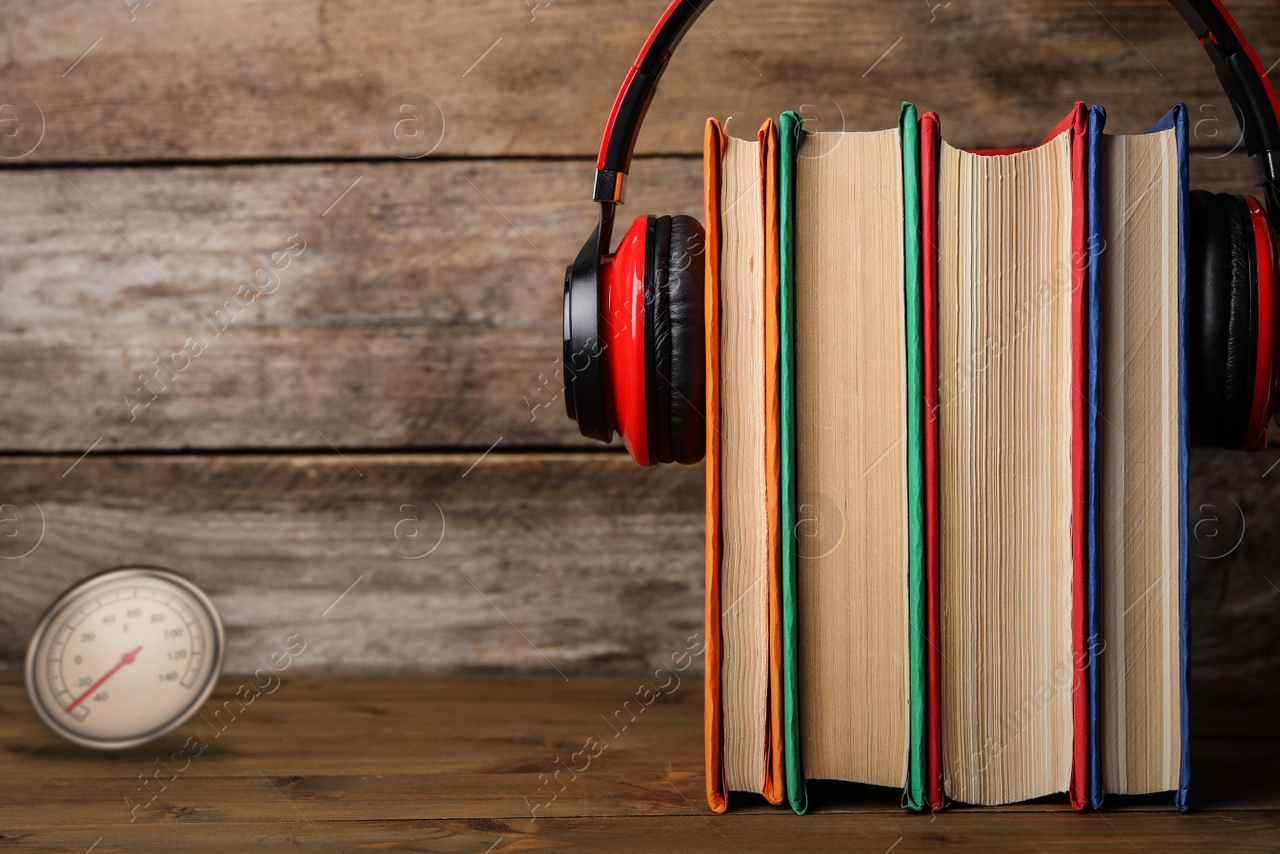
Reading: -30; °F
